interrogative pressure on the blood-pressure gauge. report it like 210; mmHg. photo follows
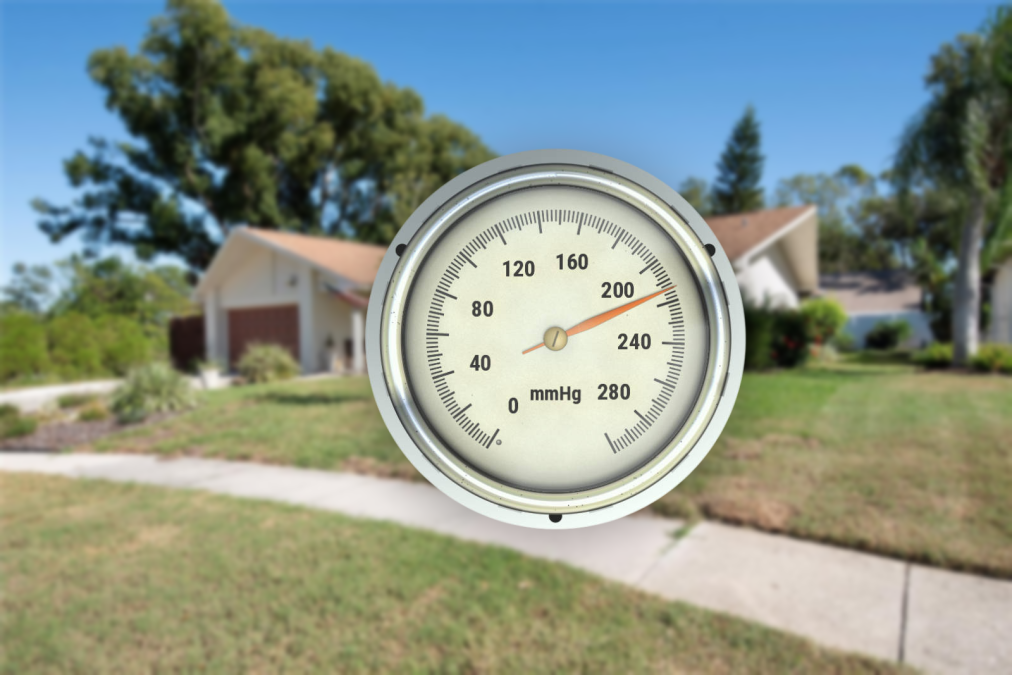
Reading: 214; mmHg
